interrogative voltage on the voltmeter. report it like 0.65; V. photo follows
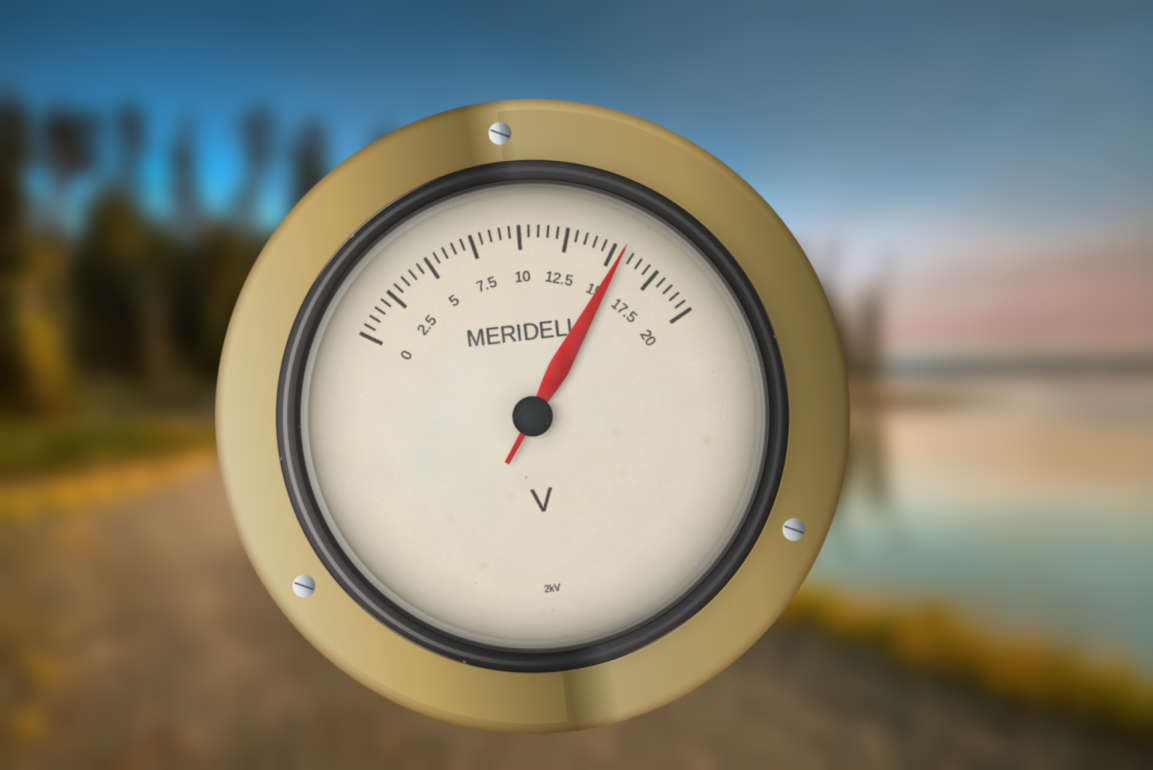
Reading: 15.5; V
